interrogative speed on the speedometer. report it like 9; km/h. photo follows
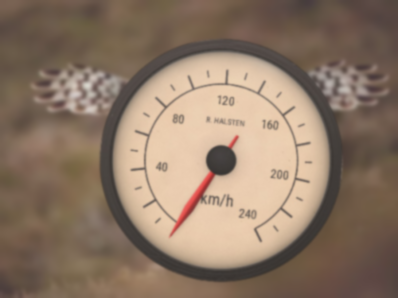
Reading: 0; km/h
